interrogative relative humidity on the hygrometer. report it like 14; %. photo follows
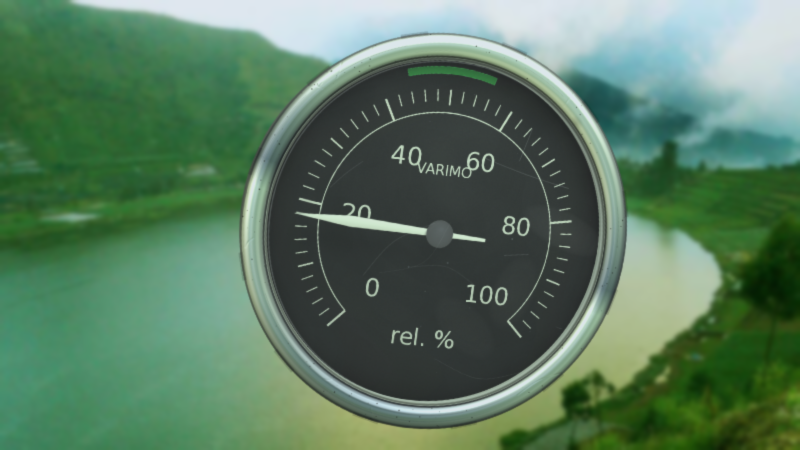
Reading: 18; %
